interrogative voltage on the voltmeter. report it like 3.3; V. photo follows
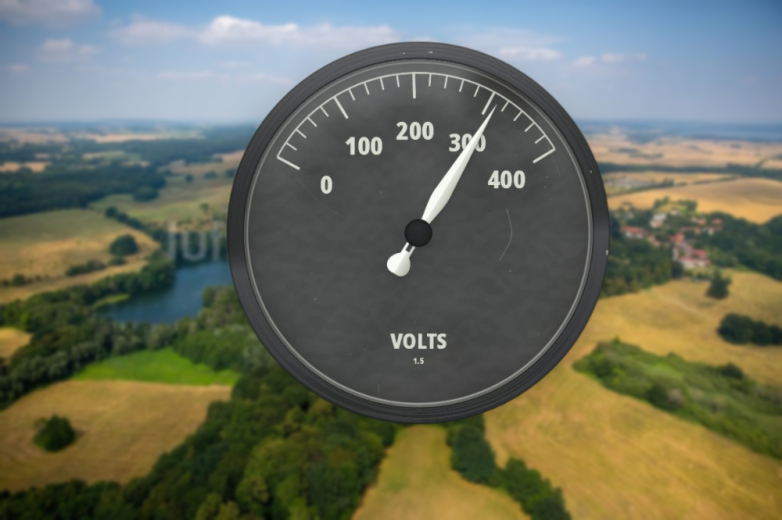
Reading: 310; V
